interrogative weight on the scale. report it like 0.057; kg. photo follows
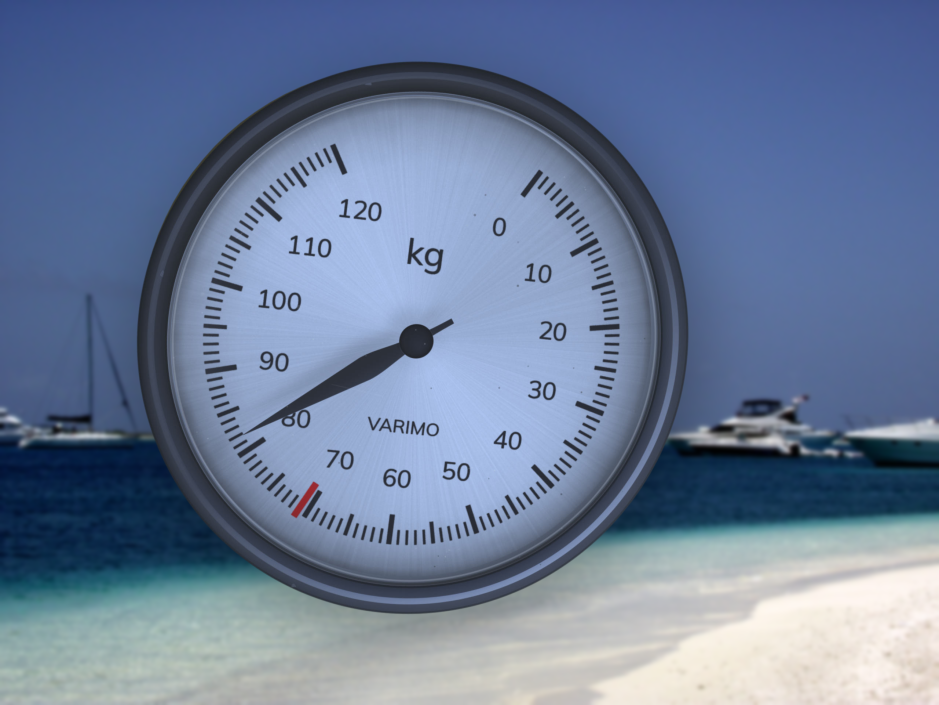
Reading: 82; kg
